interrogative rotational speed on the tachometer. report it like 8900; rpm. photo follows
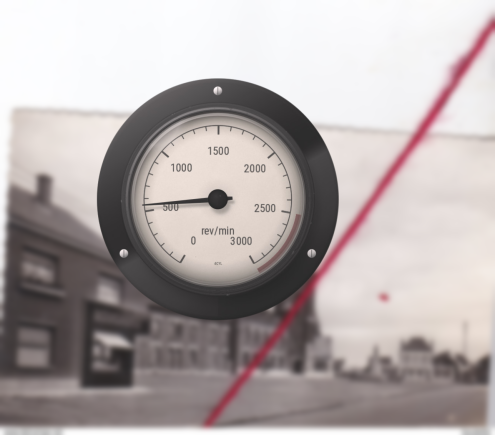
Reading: 550; rpm
